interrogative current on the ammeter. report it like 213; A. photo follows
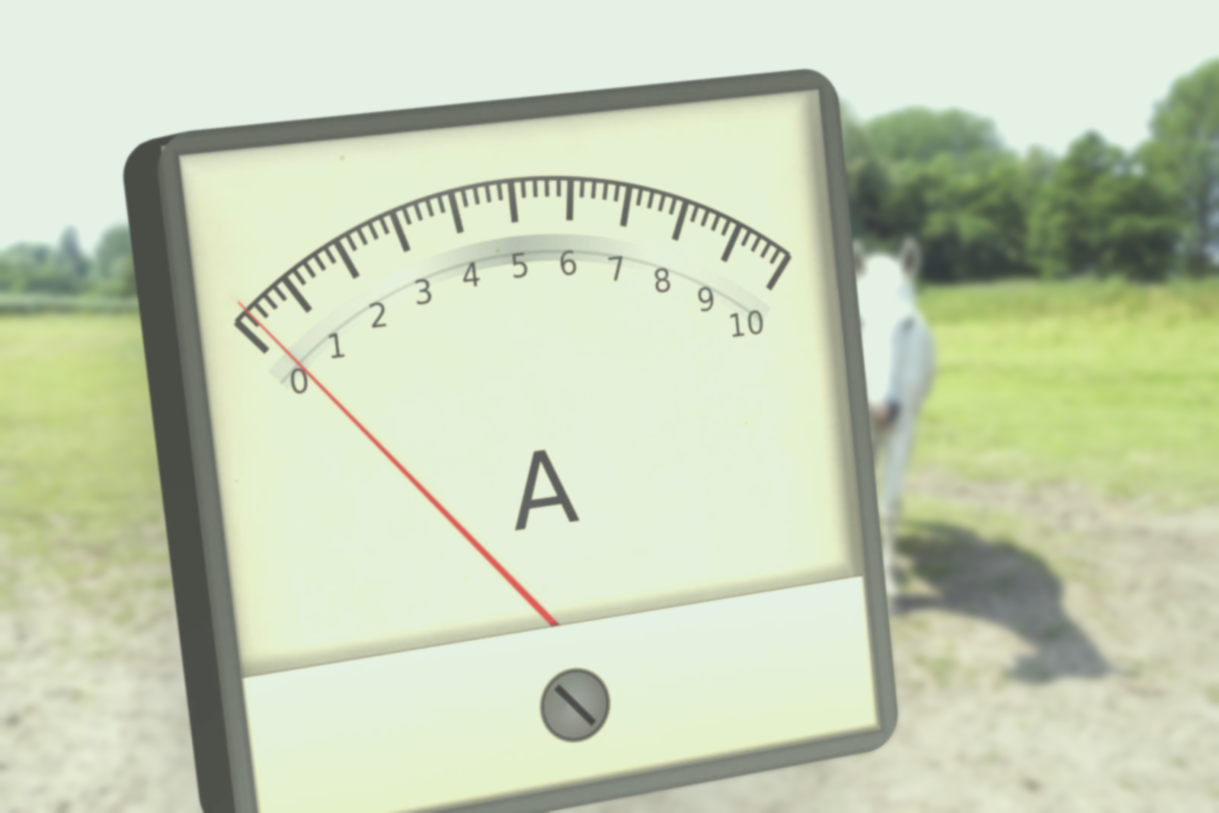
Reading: 0.2; A
